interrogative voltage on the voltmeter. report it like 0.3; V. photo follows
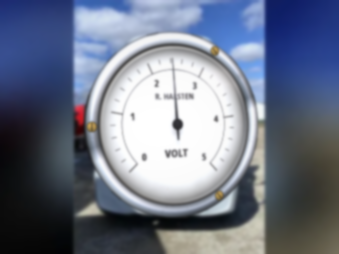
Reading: 2.4; V
